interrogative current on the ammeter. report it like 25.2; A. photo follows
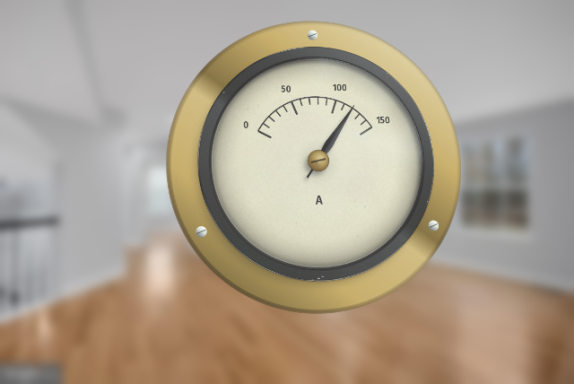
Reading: 120; A
